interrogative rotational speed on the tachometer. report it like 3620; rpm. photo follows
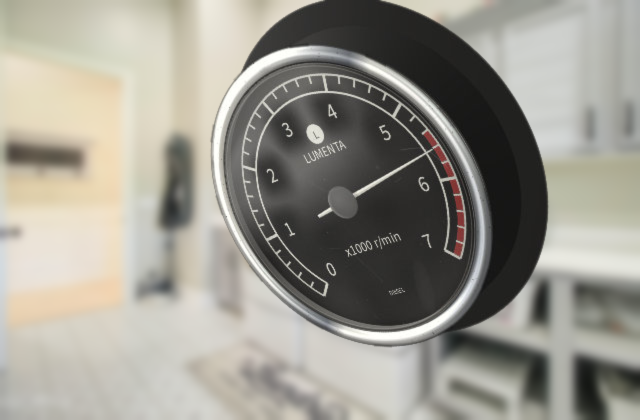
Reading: 5600; rpm
